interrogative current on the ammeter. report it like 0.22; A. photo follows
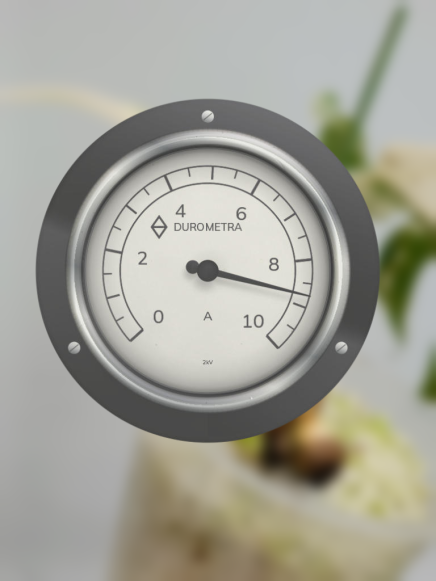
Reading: 8.75; A
